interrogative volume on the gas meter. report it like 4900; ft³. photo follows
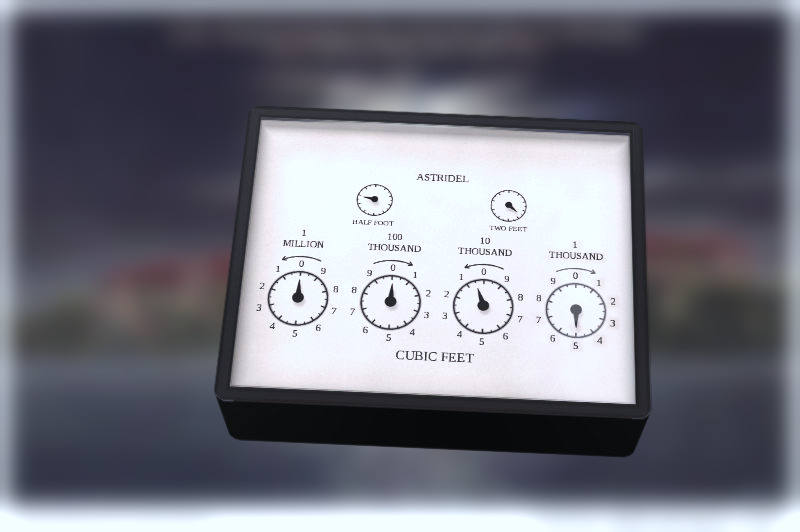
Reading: 500; ft³
